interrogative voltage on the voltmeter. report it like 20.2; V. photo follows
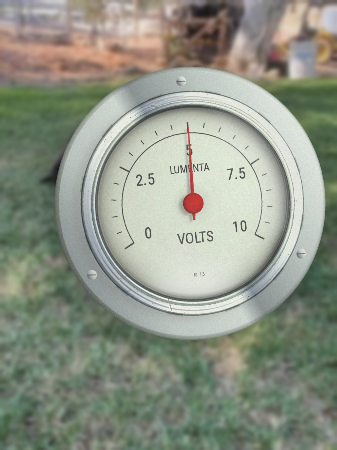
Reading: 5; V
